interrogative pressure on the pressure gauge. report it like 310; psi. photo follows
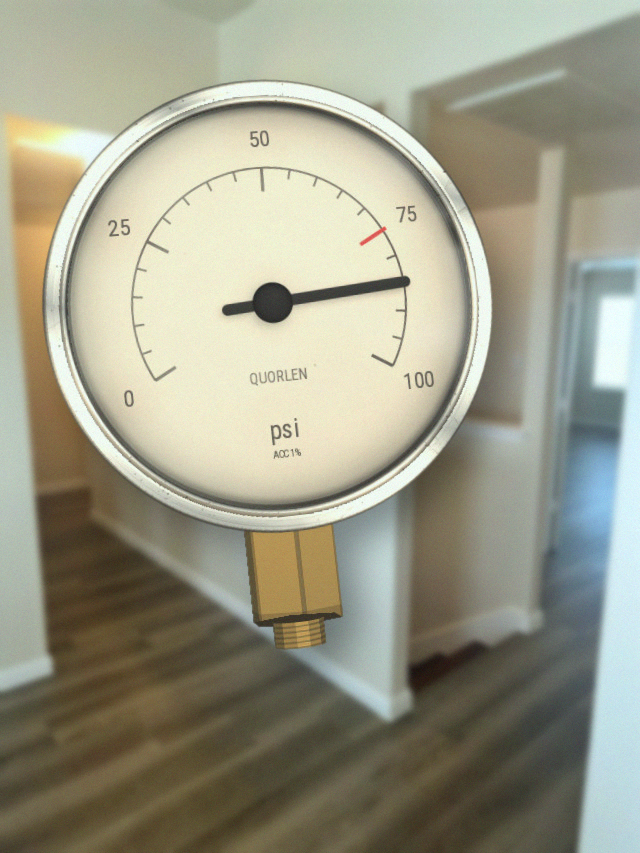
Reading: 85; psi
